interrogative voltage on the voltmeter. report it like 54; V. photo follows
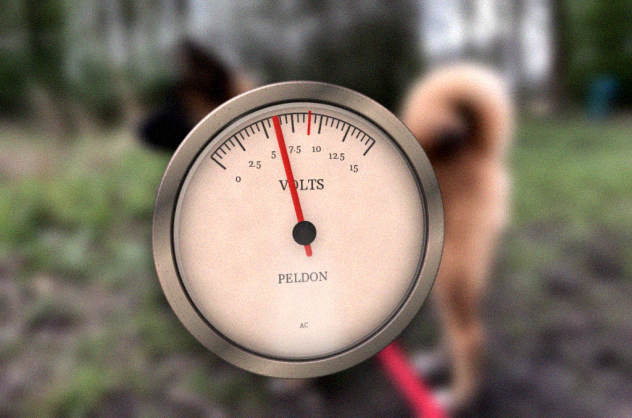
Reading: 6; V
